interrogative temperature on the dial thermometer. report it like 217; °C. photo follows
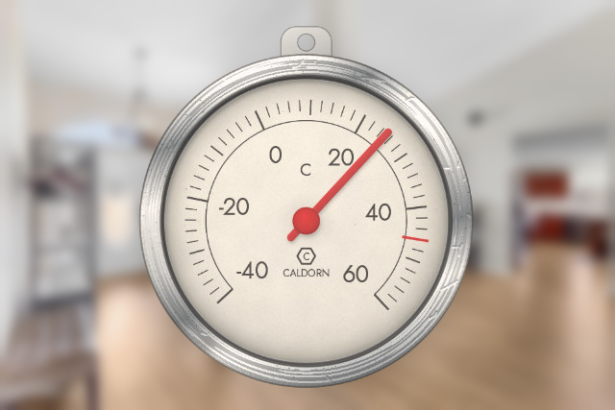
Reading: 25; °C
